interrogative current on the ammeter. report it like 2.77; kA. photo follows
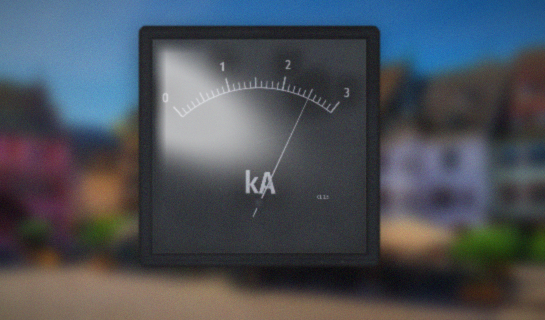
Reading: 2.5; kA
